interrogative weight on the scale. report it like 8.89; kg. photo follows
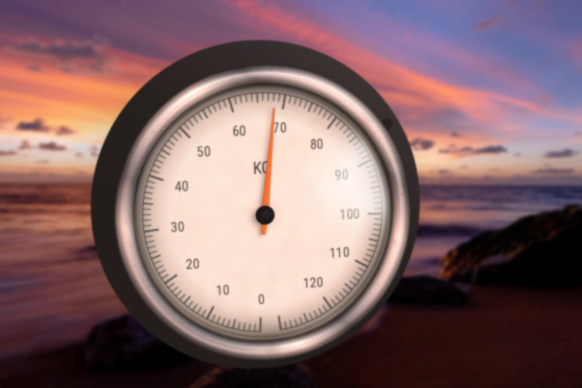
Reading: 68; kg
